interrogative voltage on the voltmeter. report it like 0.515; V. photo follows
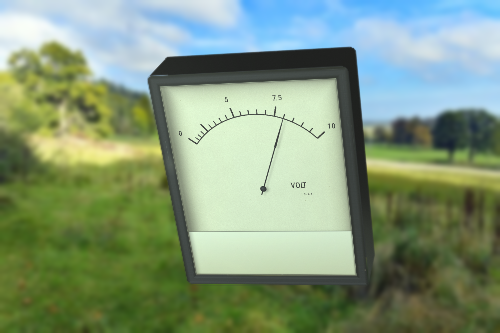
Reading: 8; V
